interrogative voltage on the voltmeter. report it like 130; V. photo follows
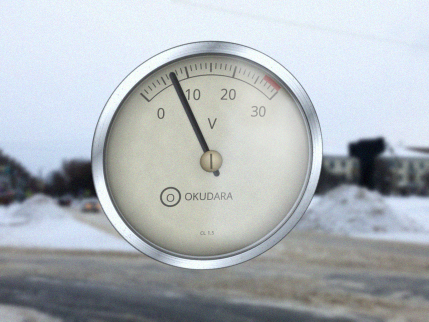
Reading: 7; V
